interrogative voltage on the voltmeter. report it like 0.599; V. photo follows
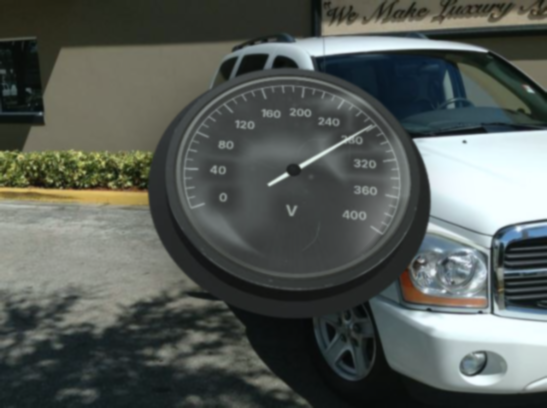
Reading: 280; V
